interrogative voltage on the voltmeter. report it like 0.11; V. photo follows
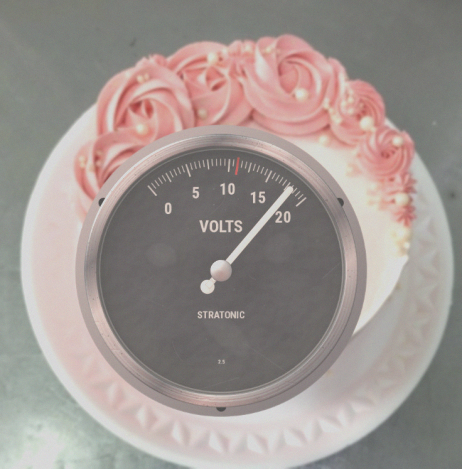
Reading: 18; V
